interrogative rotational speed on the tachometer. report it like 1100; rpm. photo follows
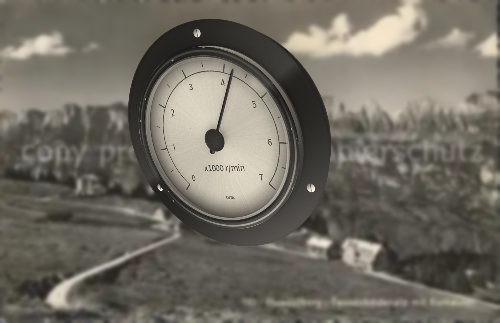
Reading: 4250; rpm
